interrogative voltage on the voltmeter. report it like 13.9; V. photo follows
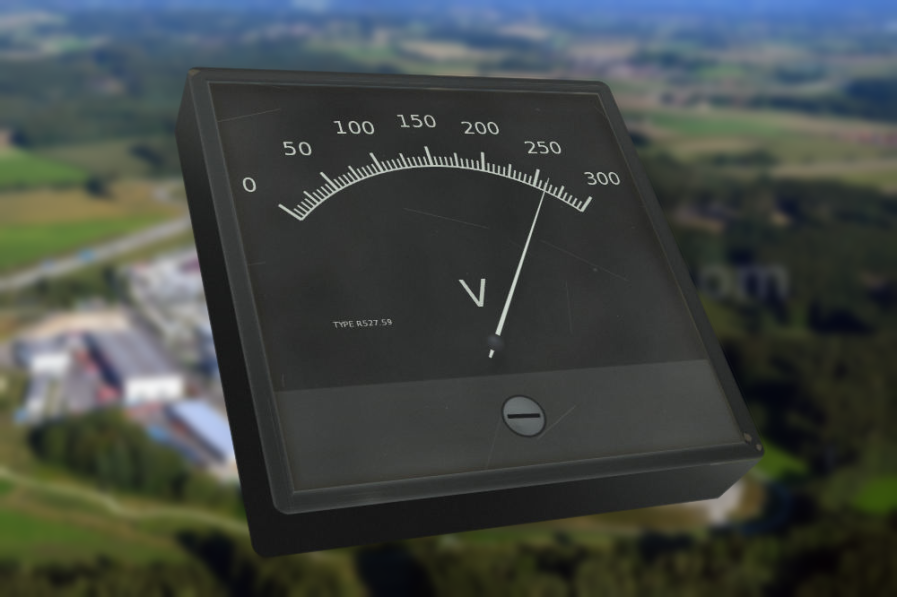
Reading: 260; V
